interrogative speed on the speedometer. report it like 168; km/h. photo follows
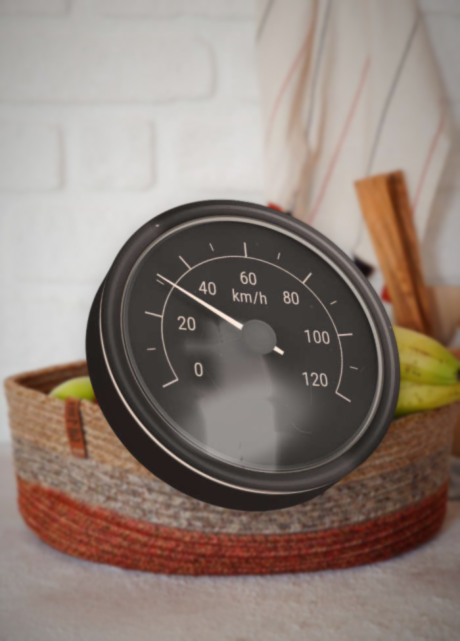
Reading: 30; km/h
